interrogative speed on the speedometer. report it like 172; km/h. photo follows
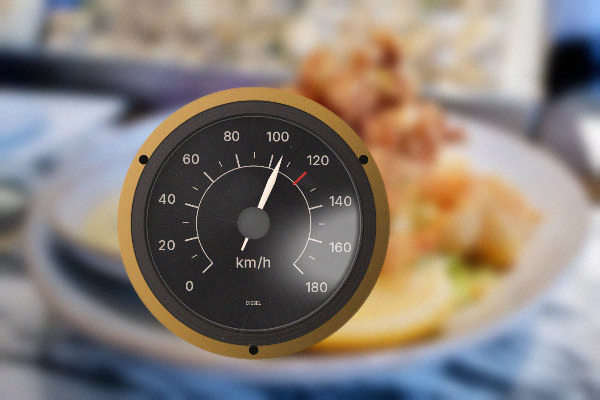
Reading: 105; km/h
